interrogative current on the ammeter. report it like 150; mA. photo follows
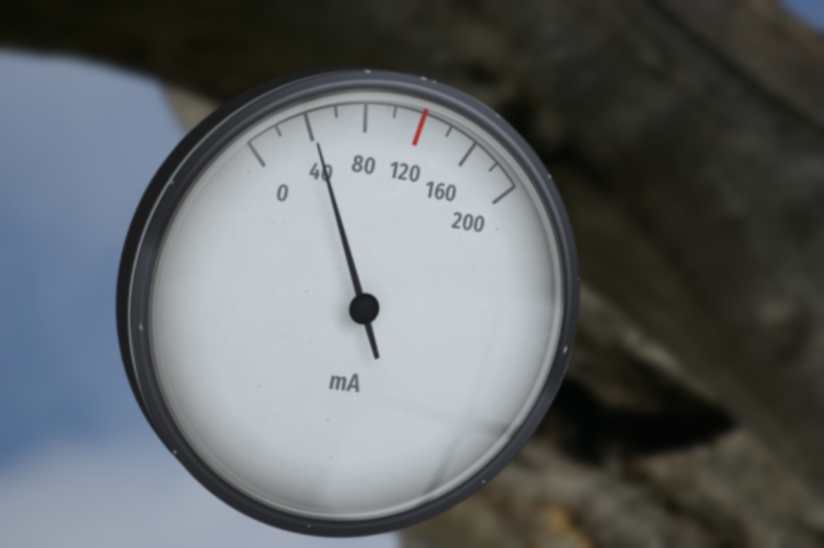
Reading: 40; mA
